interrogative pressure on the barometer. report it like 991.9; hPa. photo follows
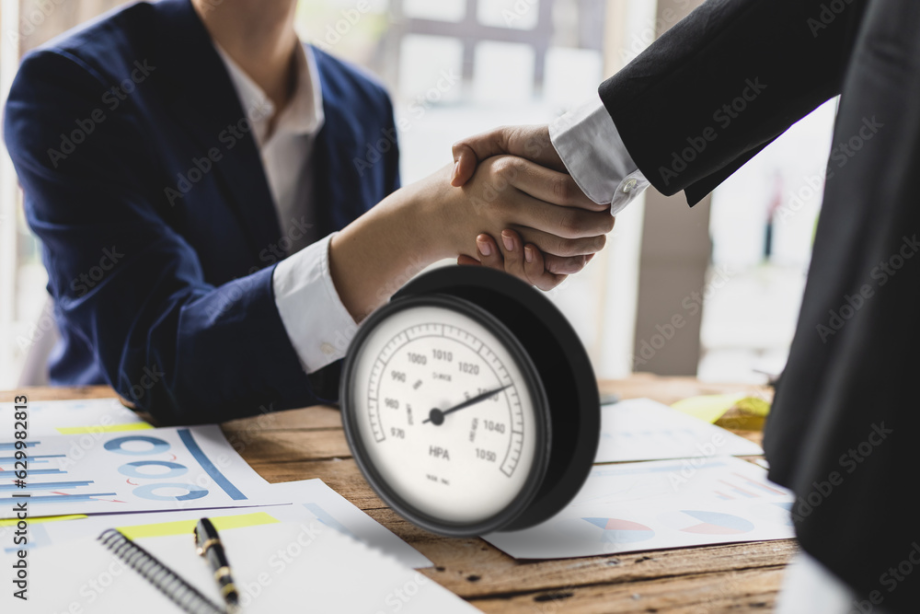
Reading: 1030; hPa
